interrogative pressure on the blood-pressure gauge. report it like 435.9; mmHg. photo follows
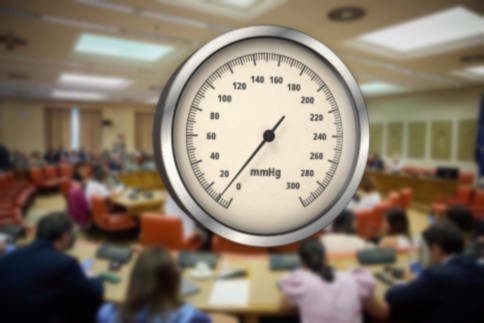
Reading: 10; mmHg
